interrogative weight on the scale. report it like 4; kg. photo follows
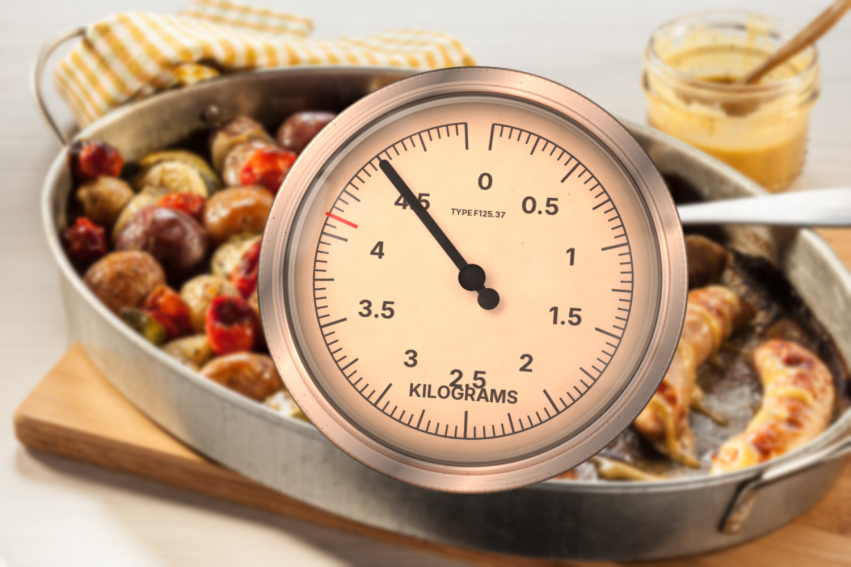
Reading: 4.5; kg
